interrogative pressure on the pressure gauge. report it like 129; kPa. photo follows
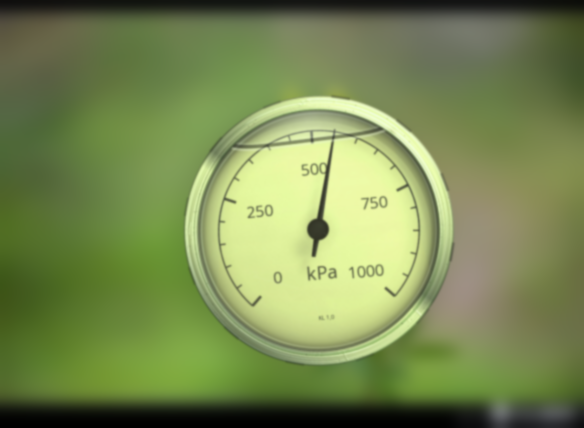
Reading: 550; kPa
